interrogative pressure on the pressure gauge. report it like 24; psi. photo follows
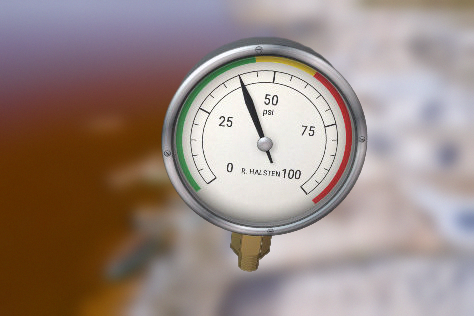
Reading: 40; psi
